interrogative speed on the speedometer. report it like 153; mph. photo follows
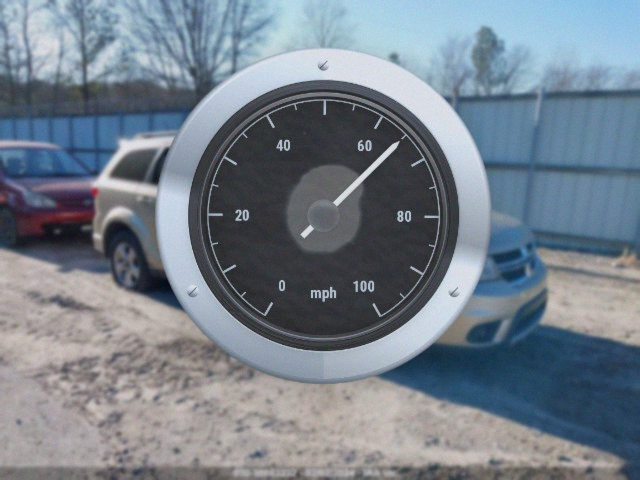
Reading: 65; mph
